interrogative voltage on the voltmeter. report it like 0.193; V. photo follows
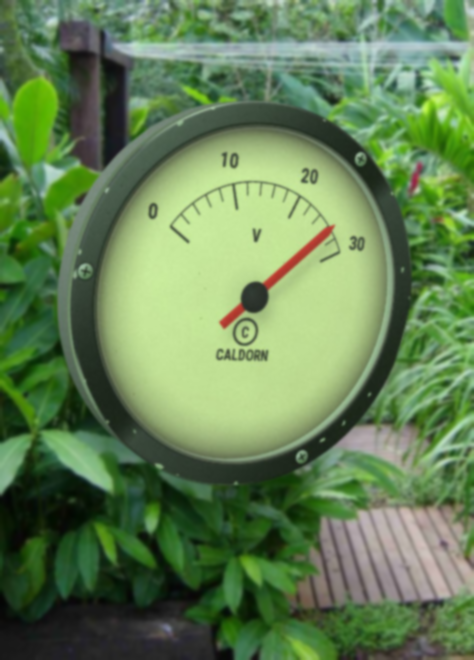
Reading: 26; V
